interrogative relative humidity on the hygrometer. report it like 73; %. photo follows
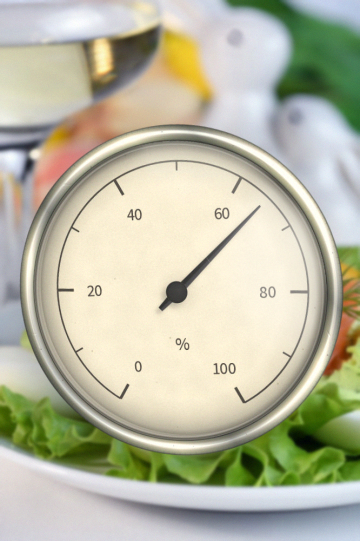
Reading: 65; %
